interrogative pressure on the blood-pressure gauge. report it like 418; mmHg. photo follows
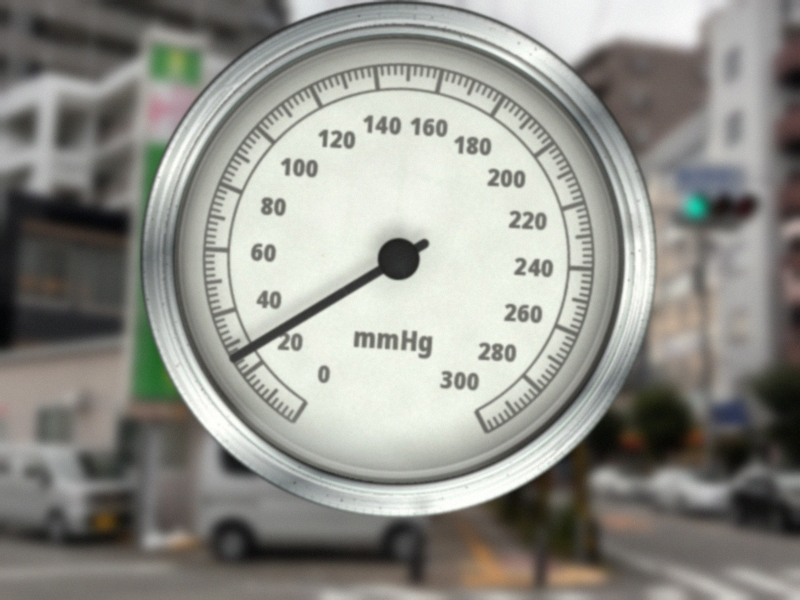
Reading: 26; mmHg
